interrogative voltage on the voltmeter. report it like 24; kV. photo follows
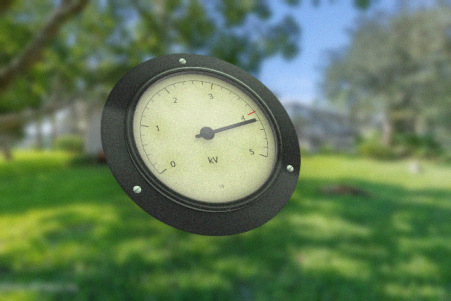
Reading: 4.2; kV
